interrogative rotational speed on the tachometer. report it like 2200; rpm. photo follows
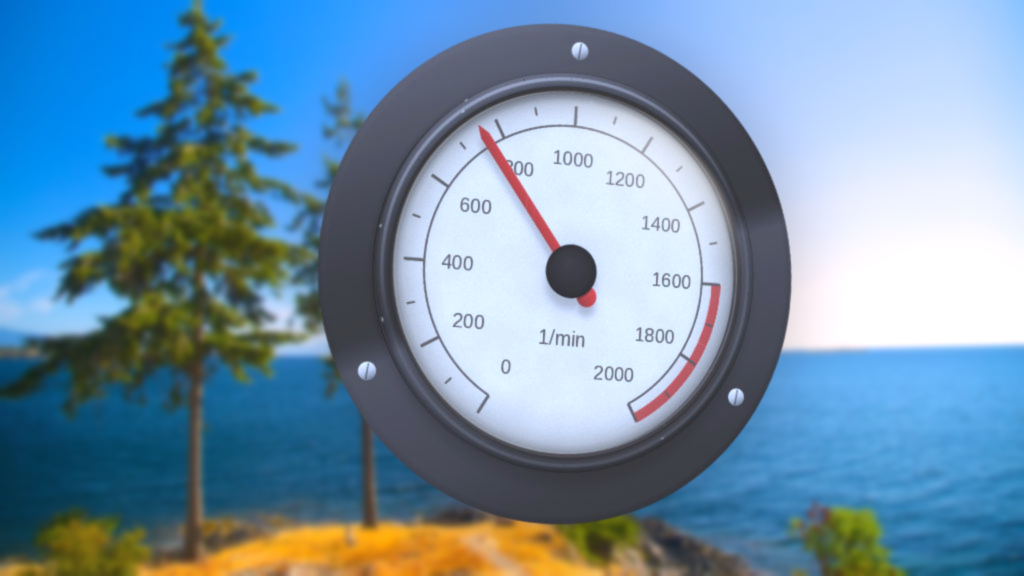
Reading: 750; rpm
